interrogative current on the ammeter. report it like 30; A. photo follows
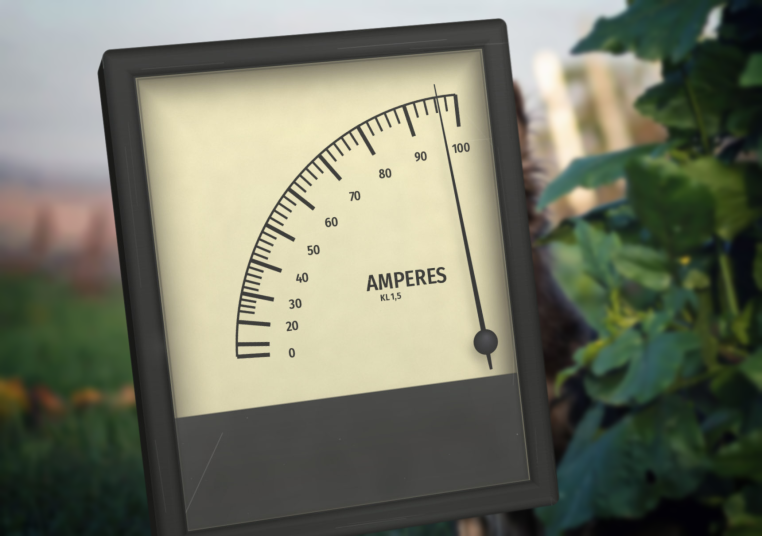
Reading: 96; A
